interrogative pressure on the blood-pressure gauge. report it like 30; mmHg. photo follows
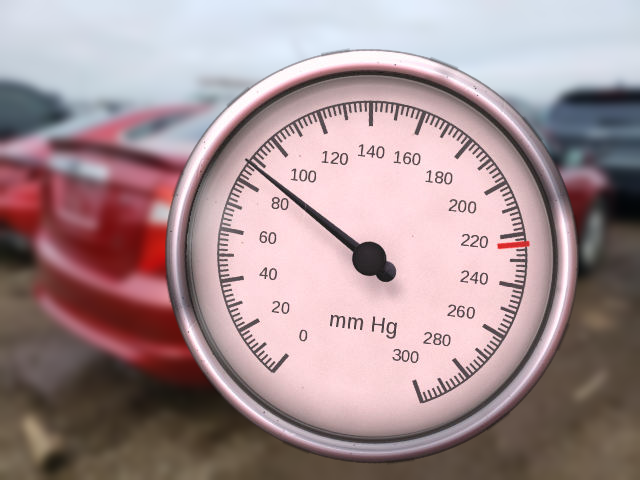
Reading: 88; mmHg
